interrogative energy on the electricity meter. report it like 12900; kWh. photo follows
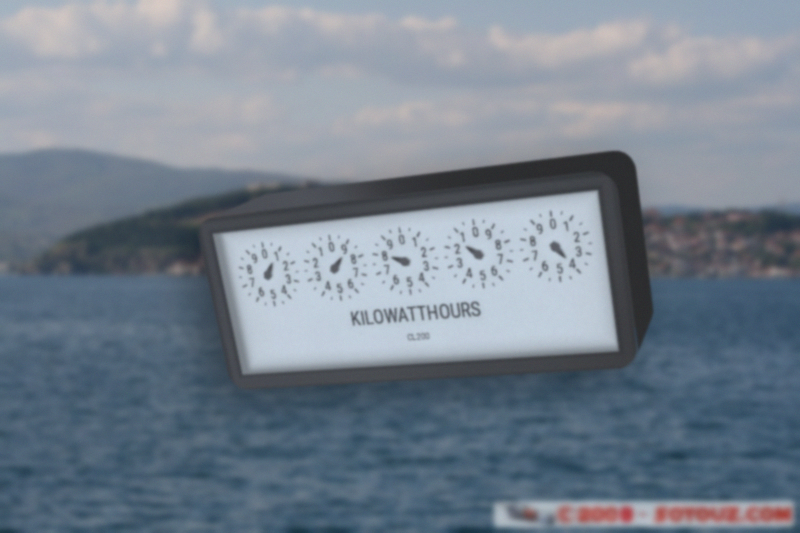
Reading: 8814; kWh
